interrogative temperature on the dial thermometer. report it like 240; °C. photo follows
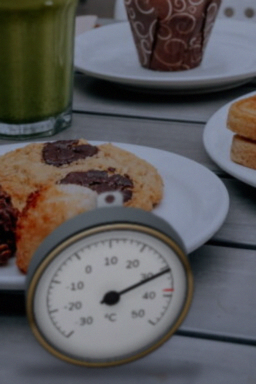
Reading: 30; °C
